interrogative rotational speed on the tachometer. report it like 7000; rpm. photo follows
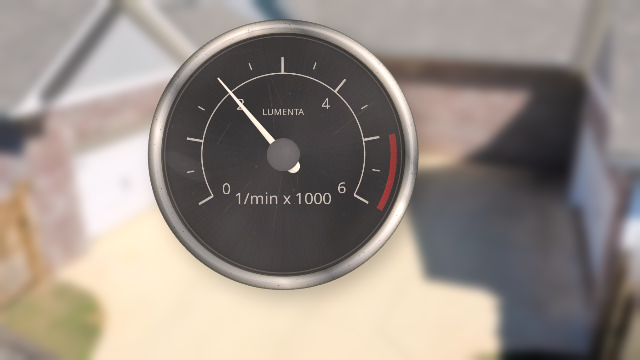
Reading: 2000; rpm
